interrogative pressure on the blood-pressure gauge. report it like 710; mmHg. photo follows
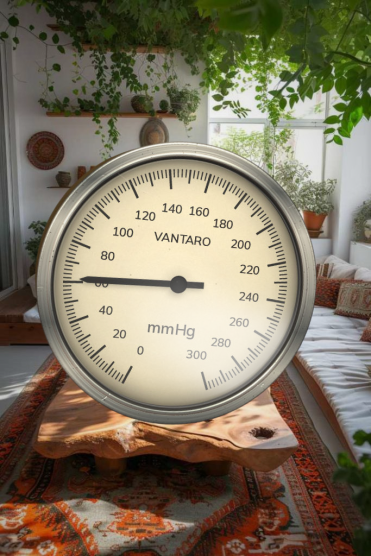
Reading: 62; mmHg
